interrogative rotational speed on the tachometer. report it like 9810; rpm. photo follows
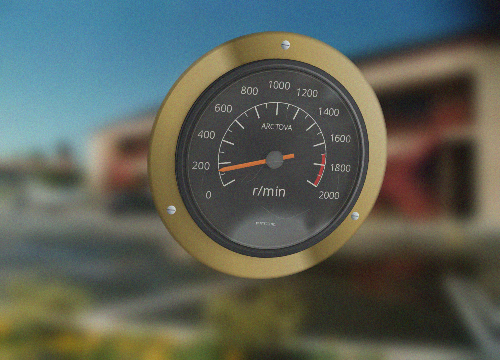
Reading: 150; rpm
